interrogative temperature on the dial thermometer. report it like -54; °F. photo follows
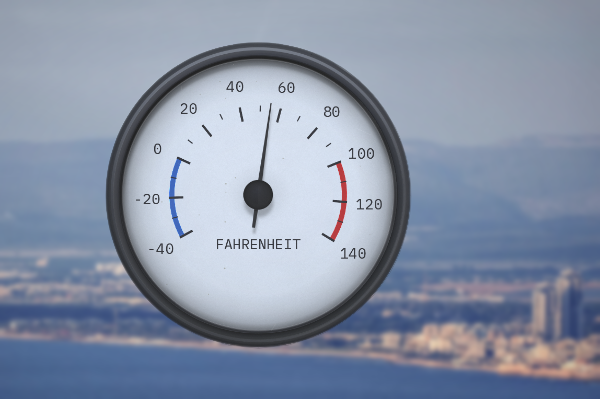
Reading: 55; °F
